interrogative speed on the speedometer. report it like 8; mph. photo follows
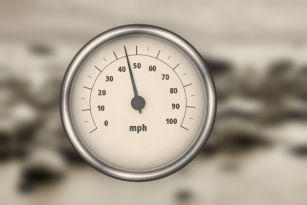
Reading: 45; mph
